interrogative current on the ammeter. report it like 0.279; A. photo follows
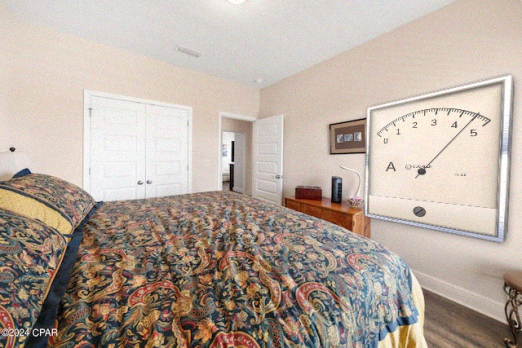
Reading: 4.5; A
